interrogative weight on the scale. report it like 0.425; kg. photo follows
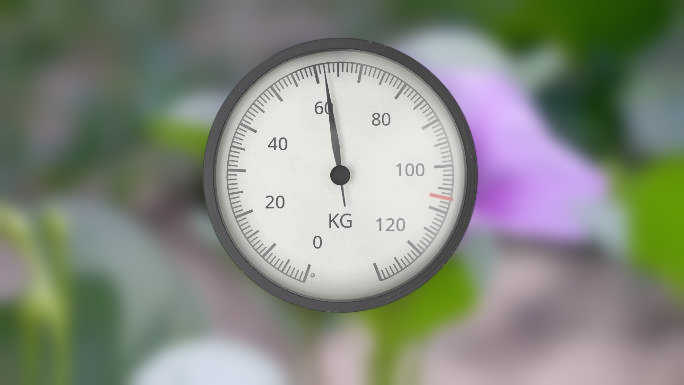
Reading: 62; kg
